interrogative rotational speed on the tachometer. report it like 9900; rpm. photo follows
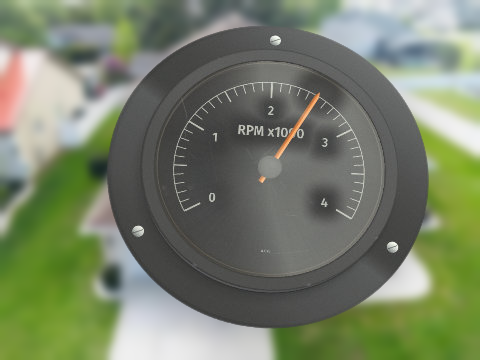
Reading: 2500; rpm
